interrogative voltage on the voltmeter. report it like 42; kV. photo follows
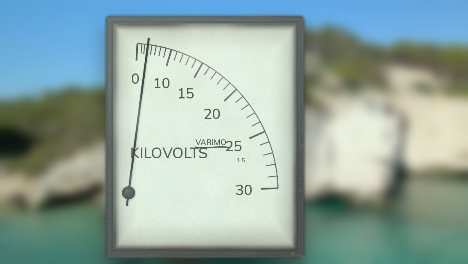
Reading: 5; kV
